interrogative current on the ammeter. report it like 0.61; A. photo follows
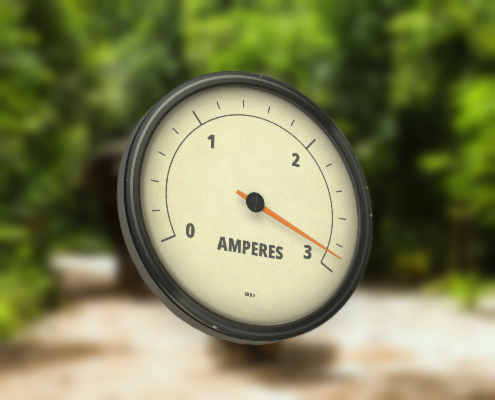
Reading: 2.9; A
